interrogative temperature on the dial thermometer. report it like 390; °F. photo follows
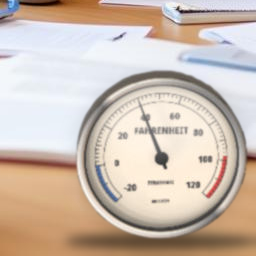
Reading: 40; °F
